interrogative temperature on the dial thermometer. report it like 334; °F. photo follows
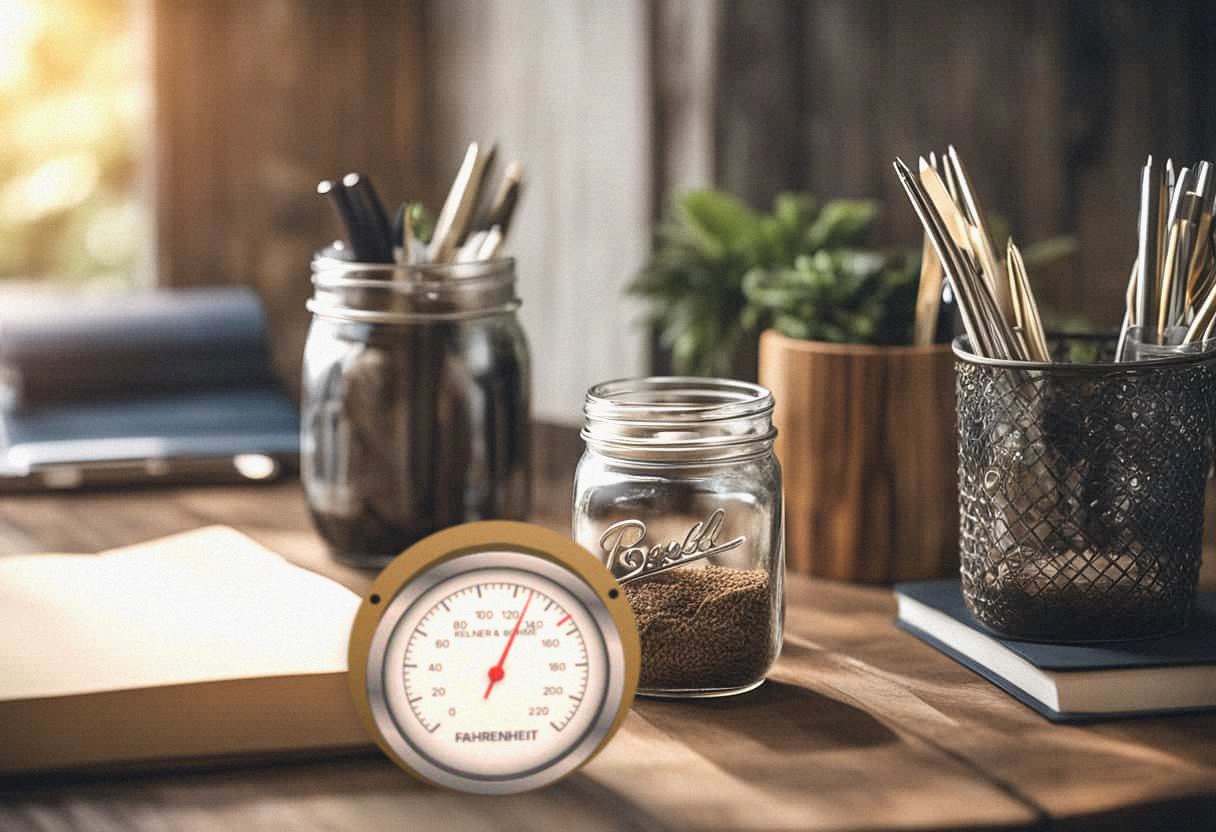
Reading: 128; °F
